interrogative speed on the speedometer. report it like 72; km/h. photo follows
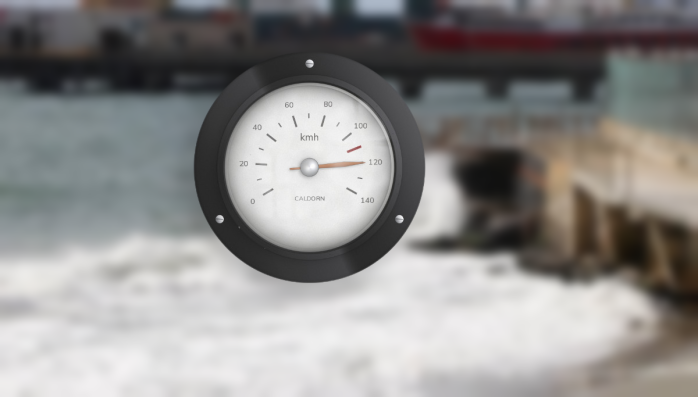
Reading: 120; km/h
